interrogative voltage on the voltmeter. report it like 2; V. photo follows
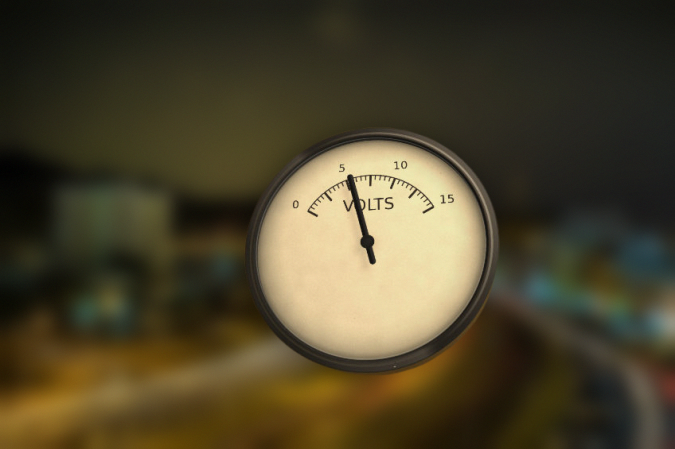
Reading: 5.5; V
